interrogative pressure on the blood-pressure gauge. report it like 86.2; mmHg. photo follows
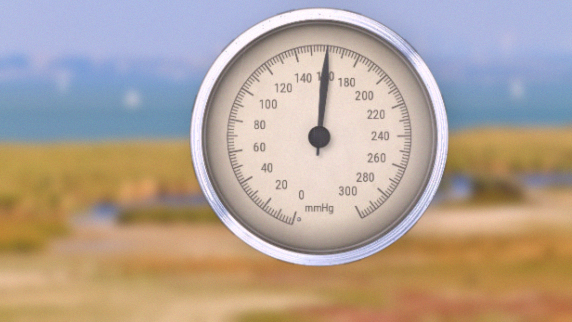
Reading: 160; mmHg
